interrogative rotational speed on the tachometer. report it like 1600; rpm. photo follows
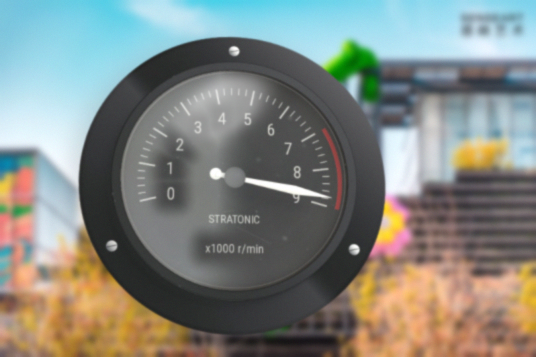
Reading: 8800; rpm
